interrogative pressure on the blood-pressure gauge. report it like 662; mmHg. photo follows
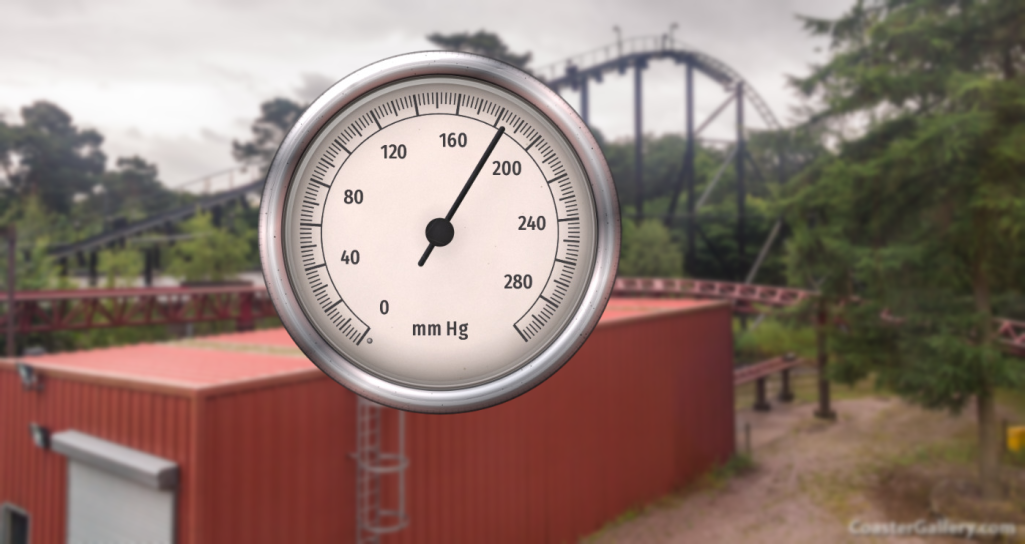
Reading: 184; mmHg
